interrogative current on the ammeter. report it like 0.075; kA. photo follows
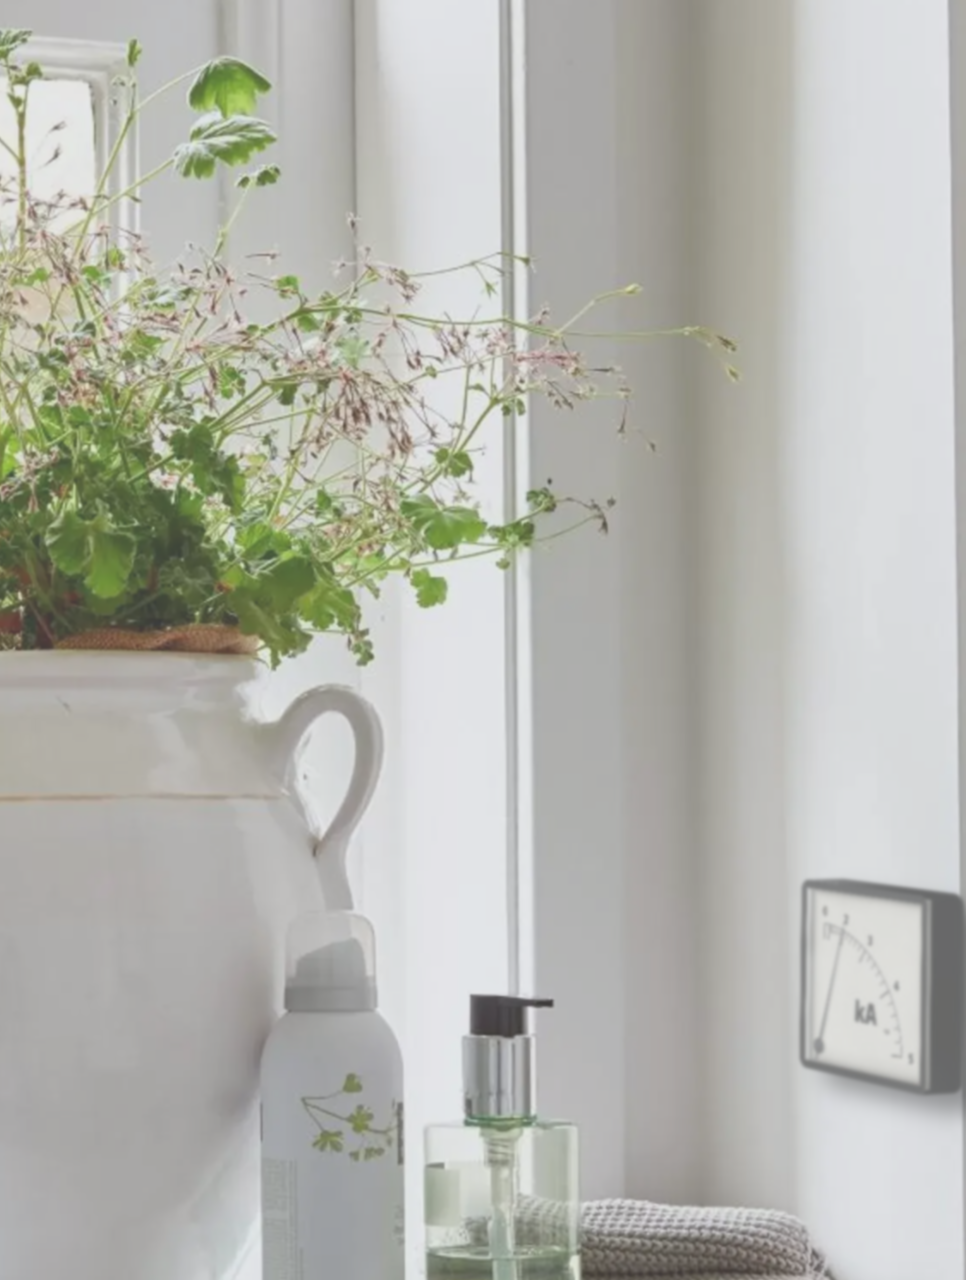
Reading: 2; kA
